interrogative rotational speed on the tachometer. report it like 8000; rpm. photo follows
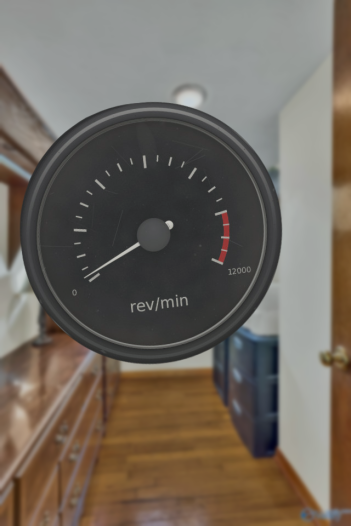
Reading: 250; rpm
